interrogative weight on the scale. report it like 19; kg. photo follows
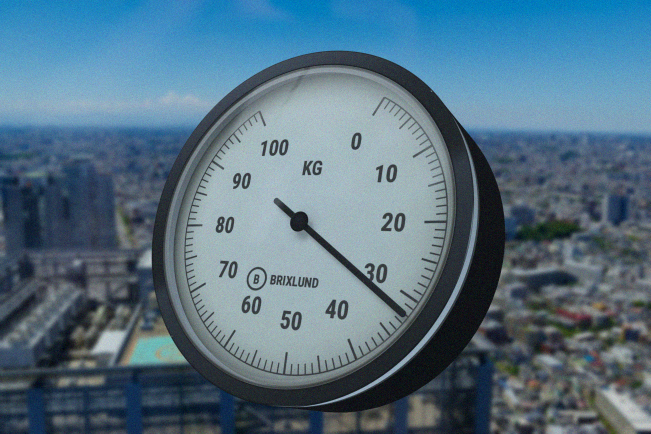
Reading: 32; kg
